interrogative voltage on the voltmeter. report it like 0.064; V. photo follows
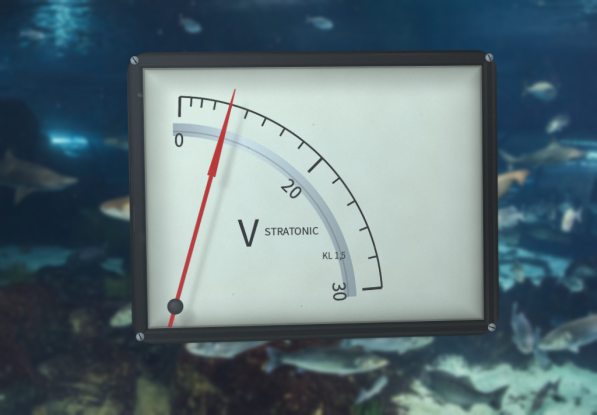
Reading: 10; V
